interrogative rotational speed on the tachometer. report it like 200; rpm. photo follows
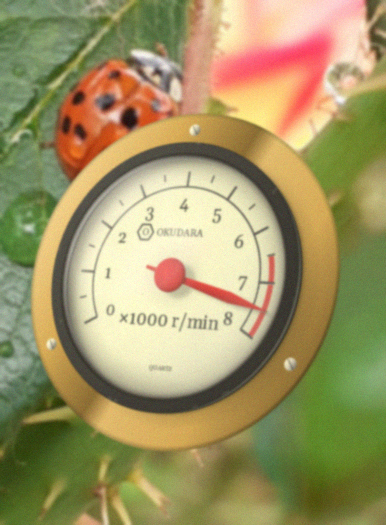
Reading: 7500; rpm
